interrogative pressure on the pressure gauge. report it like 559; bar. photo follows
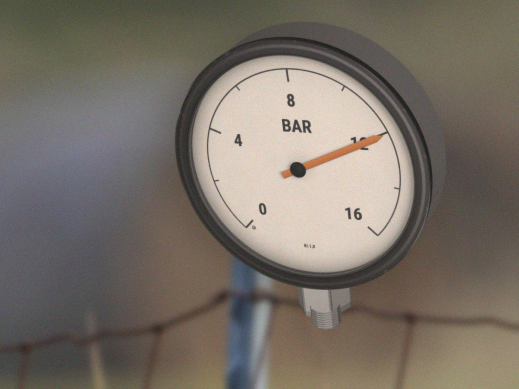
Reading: 12; bar
